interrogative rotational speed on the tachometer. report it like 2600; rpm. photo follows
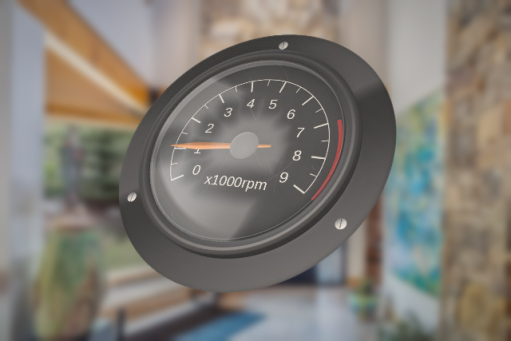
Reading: 1000; rpm
